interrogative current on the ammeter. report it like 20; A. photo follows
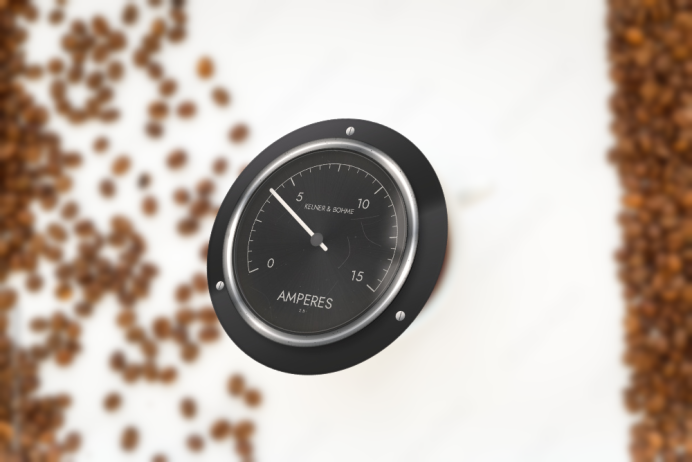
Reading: 4; A
